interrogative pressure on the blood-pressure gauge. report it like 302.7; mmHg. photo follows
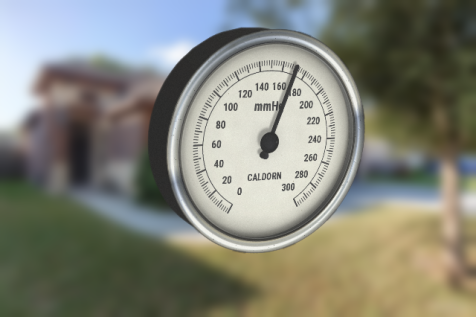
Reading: 170; mmHg
